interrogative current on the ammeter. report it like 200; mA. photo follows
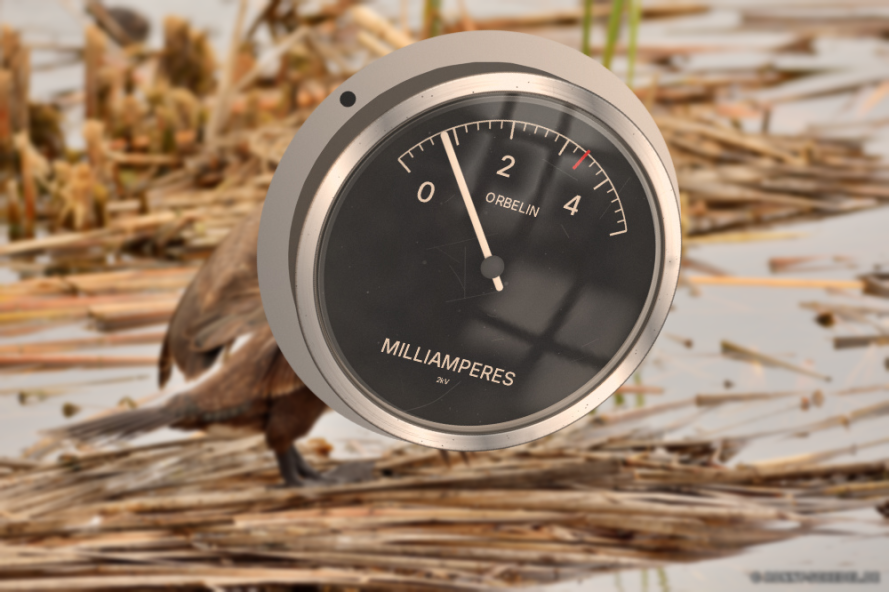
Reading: 0.8; mA
